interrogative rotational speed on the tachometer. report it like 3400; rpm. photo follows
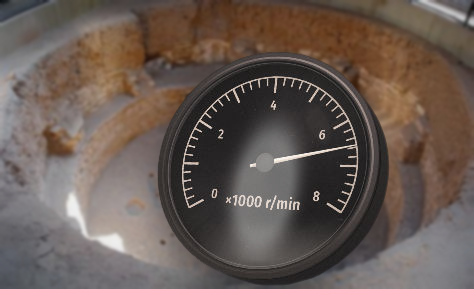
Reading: 6600; rpm
